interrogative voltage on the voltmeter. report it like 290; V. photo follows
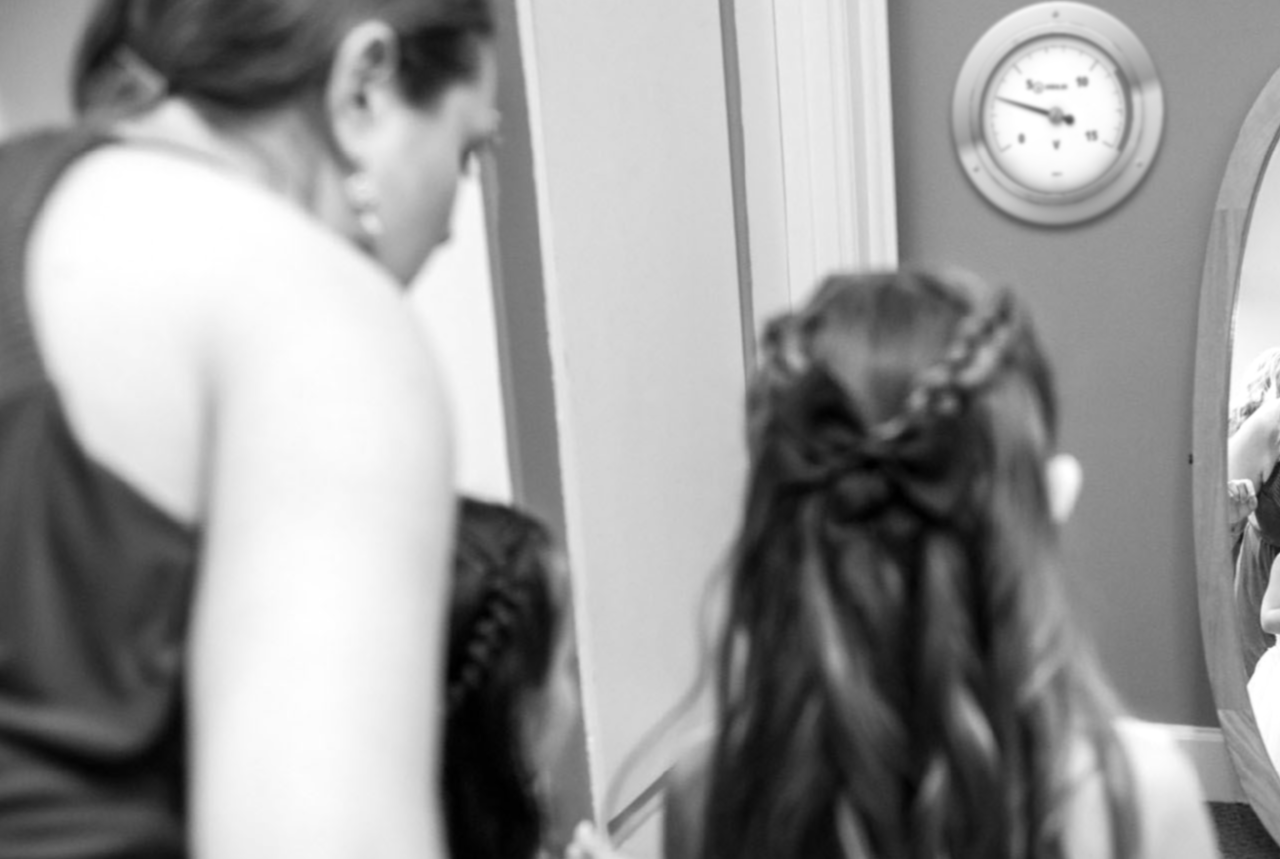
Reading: 3; V
